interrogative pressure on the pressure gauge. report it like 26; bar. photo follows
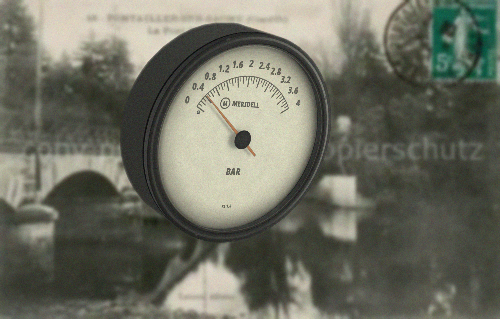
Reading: 0.4; bar
